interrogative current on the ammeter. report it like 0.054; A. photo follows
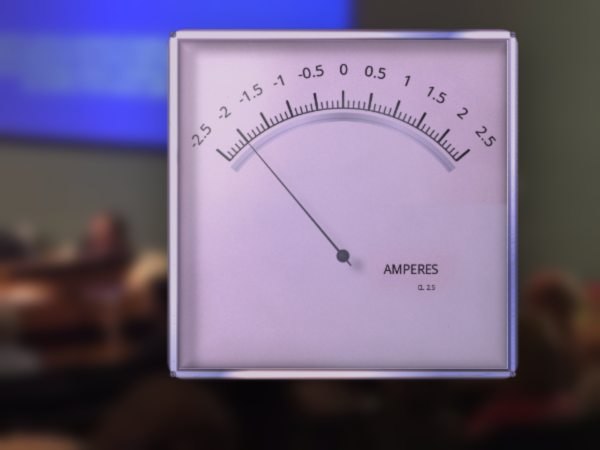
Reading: -2; A
